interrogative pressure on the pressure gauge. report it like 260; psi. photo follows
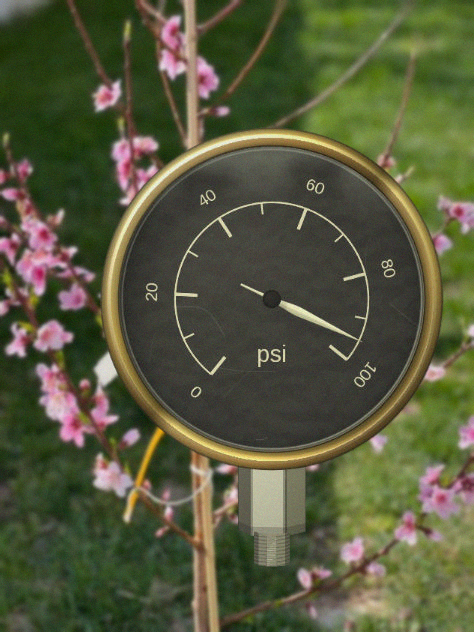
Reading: 95; psi
